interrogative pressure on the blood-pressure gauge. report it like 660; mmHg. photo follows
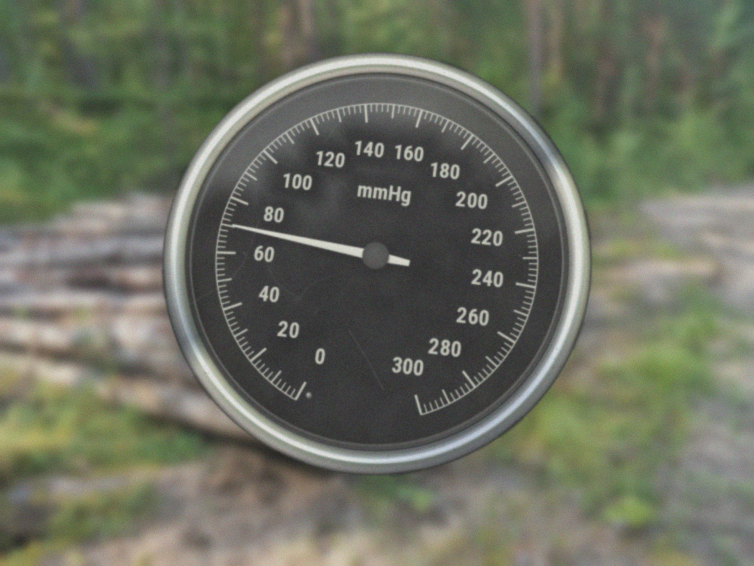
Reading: 70; mmHg
